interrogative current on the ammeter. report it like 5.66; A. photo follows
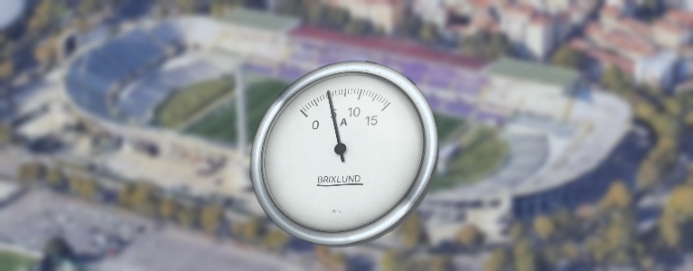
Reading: 5; A
